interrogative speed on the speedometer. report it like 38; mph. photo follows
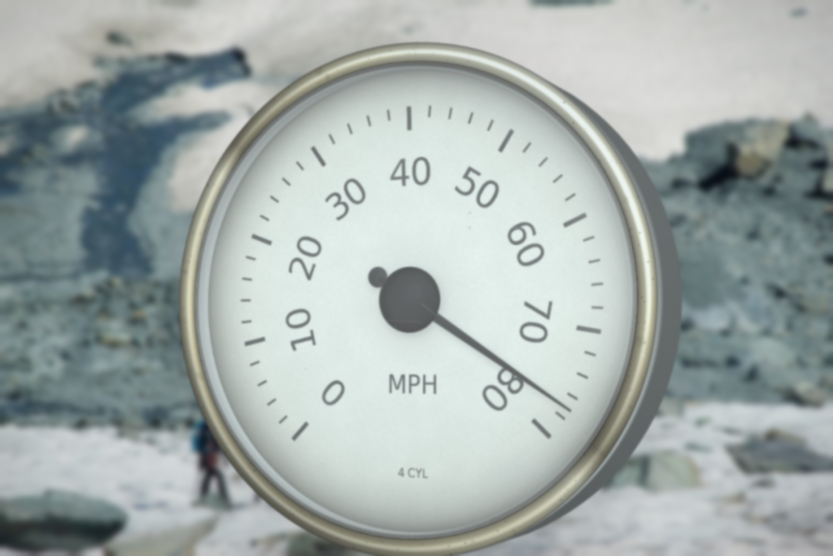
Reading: 77; mph
